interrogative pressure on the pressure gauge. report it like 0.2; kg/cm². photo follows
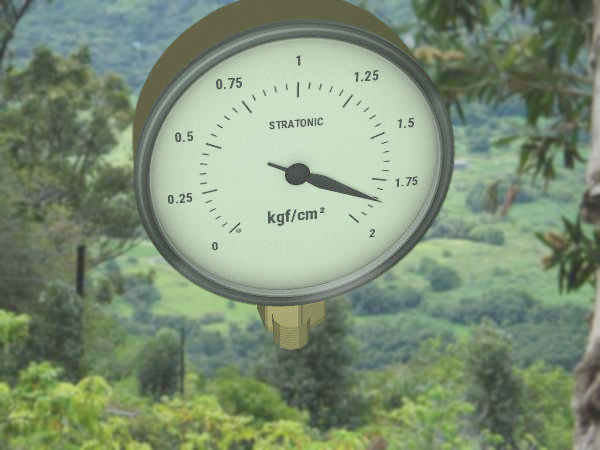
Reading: 1.85; kg/cm²
